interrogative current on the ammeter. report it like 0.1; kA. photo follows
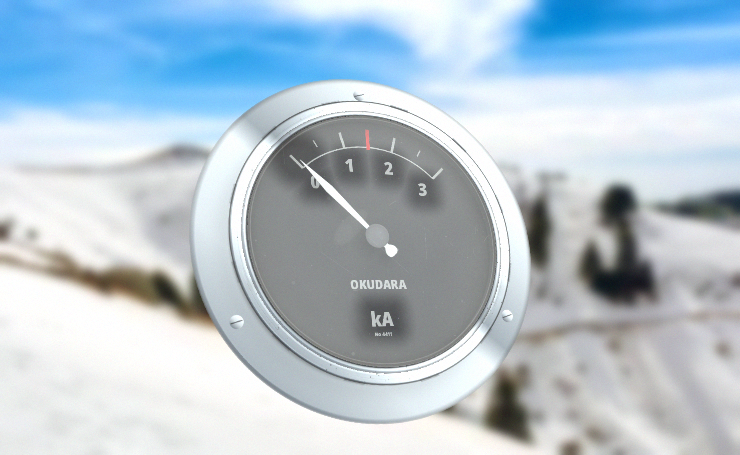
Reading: 0; kA
